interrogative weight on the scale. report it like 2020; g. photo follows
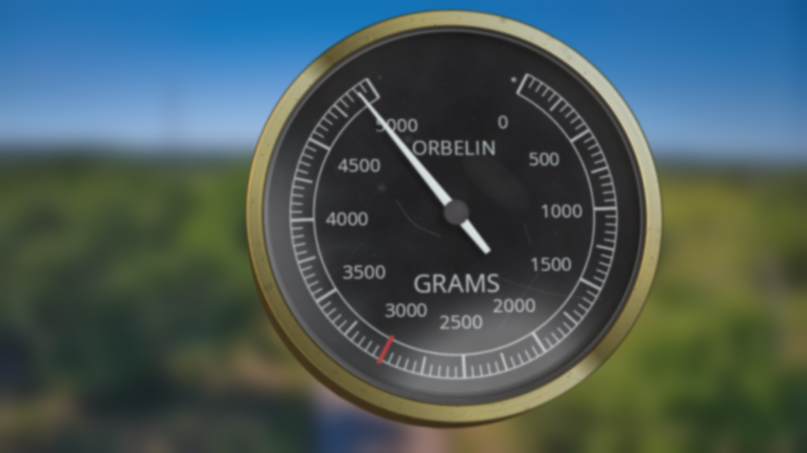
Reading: 4900; g
